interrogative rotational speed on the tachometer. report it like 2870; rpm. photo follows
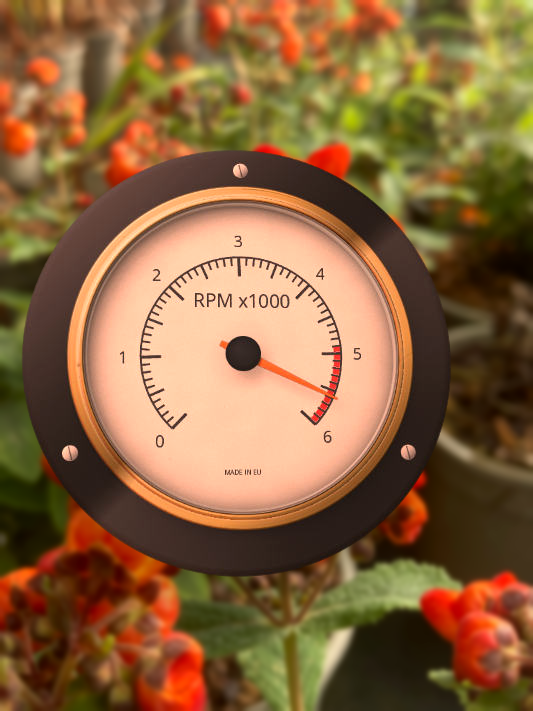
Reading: 5600; rpm
